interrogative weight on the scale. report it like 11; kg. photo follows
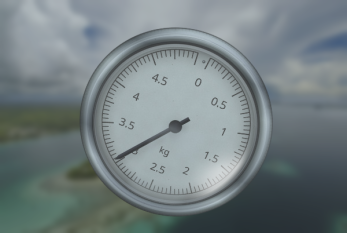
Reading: 3.05; kg
